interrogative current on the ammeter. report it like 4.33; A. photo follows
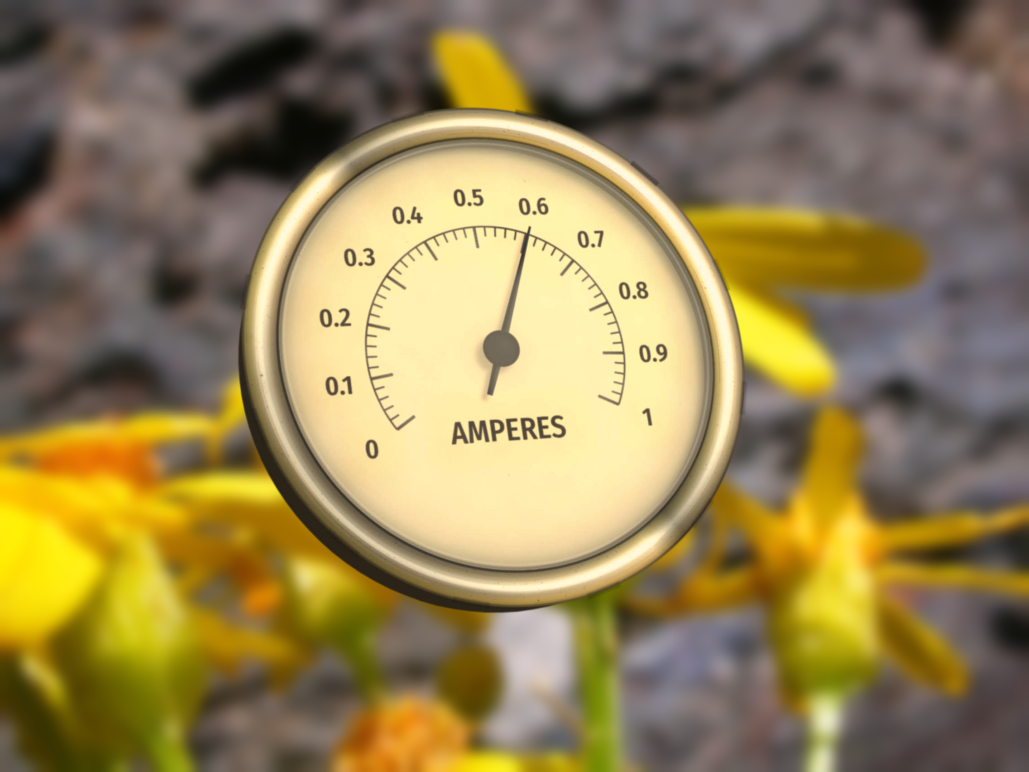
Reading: 0.6; A
